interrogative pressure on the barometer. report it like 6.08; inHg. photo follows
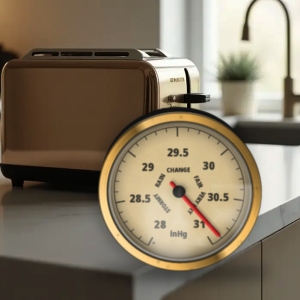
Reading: 30.9; inHg
